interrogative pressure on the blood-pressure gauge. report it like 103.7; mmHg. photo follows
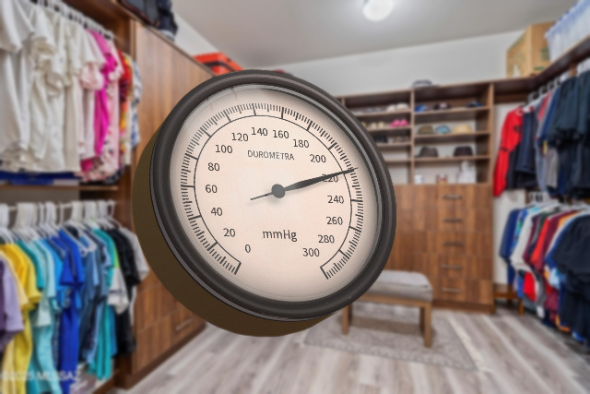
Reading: 220; mmHg
